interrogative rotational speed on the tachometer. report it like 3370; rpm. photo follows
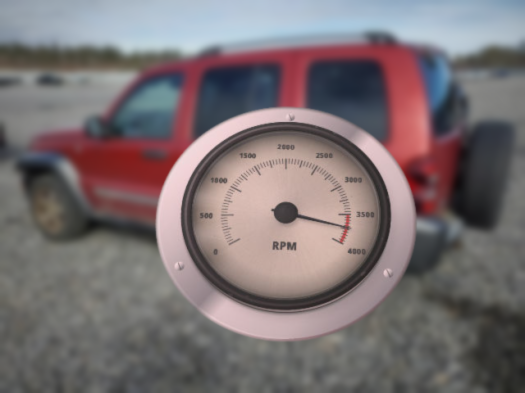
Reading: 3750; rpm
